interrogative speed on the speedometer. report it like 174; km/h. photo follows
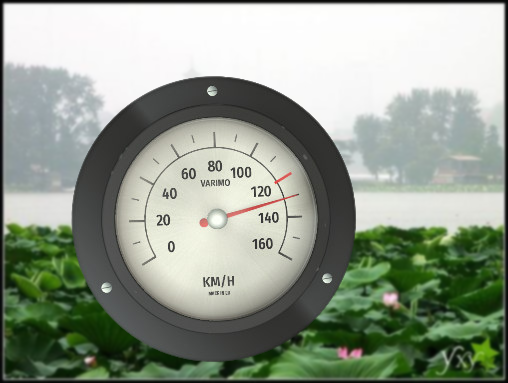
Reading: 130; km/h
